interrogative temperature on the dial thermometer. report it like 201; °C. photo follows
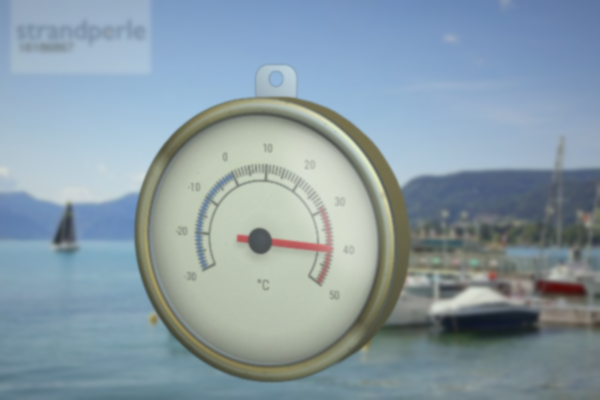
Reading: 40; °C
